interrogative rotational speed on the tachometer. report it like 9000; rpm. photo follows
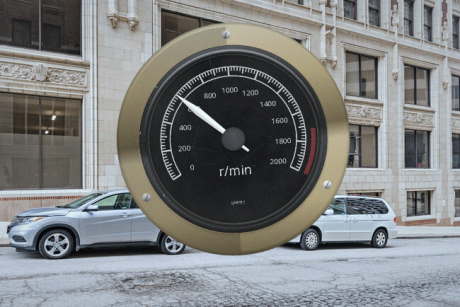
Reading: 600; rpm
